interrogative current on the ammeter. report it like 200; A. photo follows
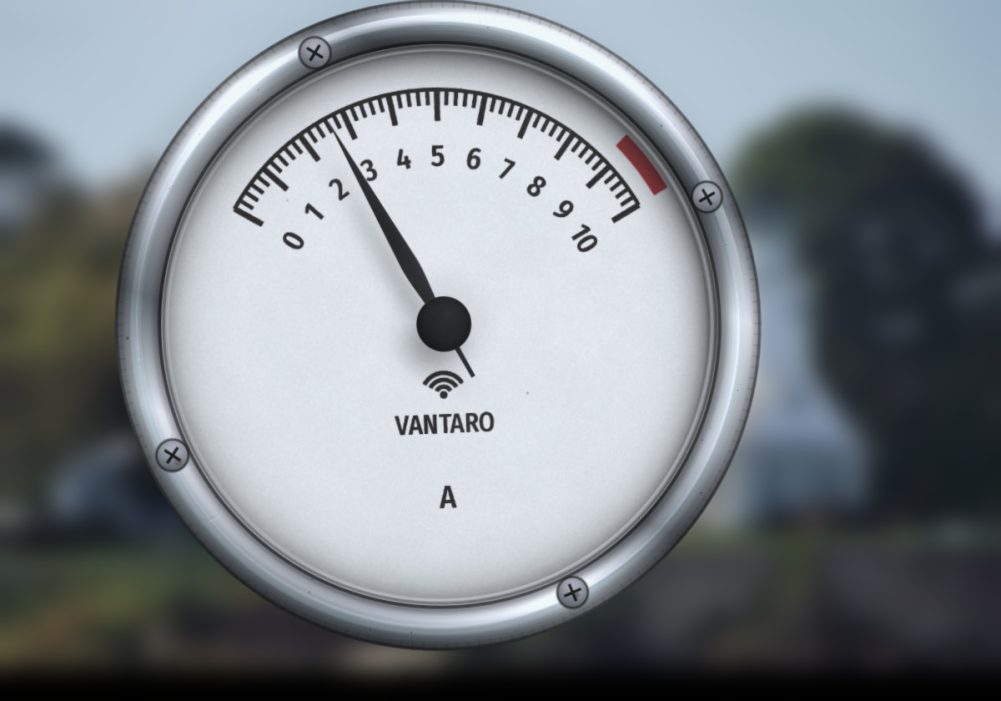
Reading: 2.6; A
